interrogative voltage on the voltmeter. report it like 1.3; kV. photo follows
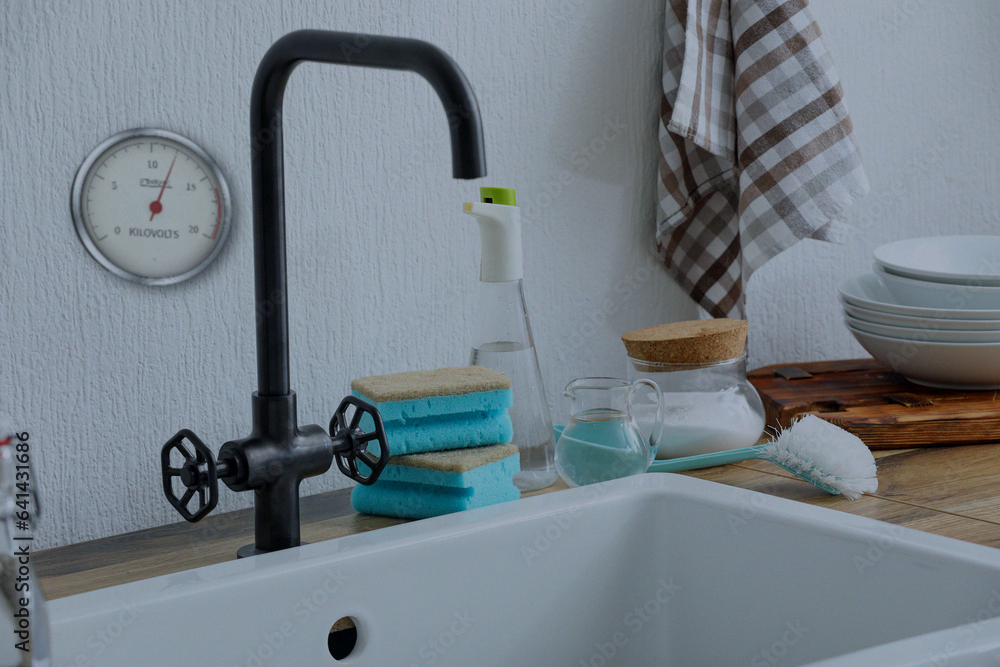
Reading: 12; kV
